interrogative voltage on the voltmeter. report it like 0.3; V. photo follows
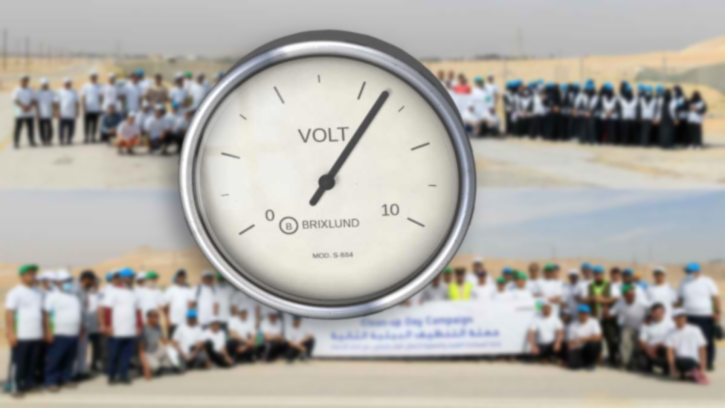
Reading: 6.5; V
